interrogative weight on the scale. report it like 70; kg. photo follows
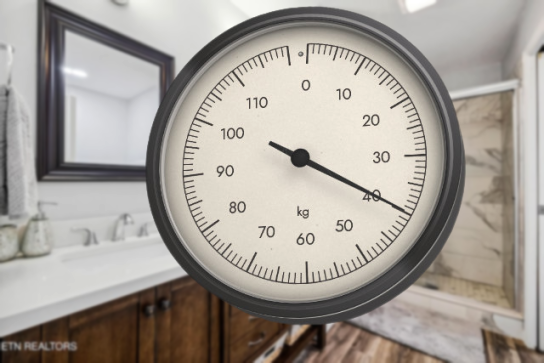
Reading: 40; kg
